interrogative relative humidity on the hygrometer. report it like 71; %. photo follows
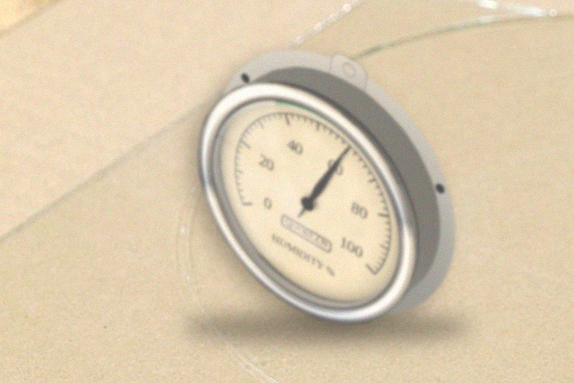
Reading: 60; %
